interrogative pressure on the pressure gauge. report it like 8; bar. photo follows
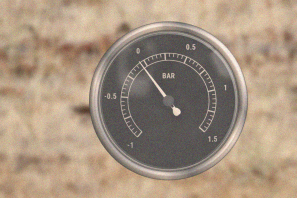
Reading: -0.05; bar
